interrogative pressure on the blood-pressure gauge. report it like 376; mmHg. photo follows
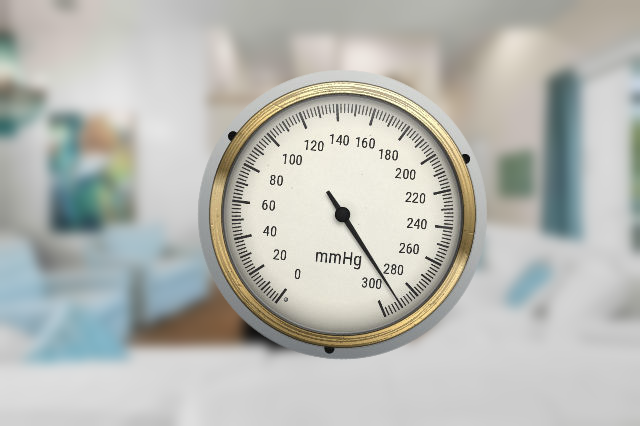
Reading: 290; mmHg
